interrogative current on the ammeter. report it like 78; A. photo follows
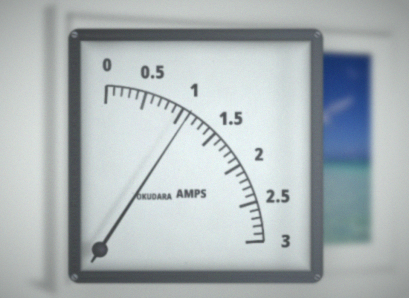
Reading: 1.1; A
